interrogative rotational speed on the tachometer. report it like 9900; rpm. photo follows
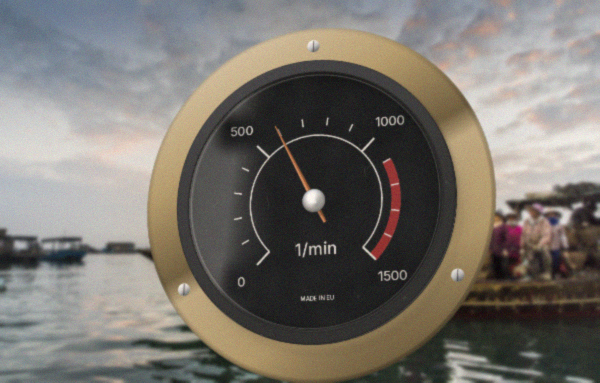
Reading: 600; rpm
